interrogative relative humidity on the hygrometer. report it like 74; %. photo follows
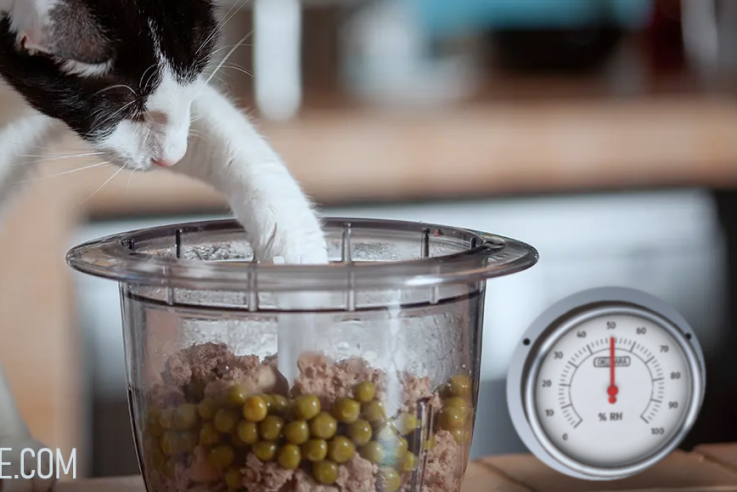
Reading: 50; %
